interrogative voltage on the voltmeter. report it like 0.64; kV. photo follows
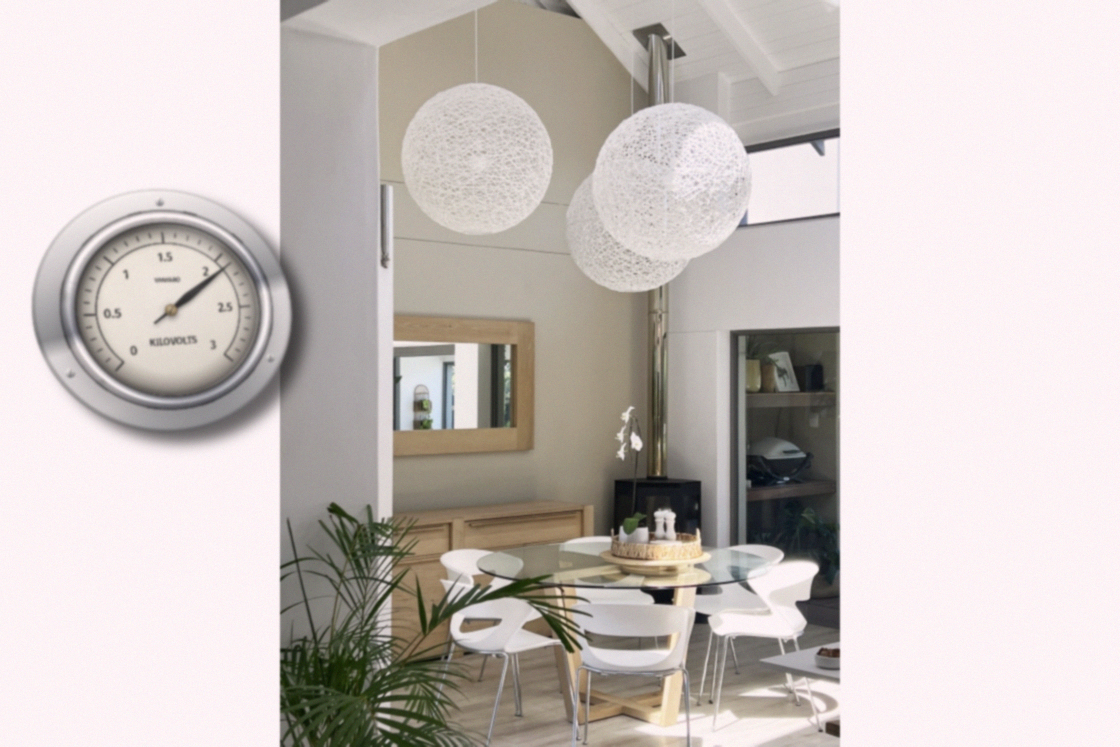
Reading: 2.1; kV
